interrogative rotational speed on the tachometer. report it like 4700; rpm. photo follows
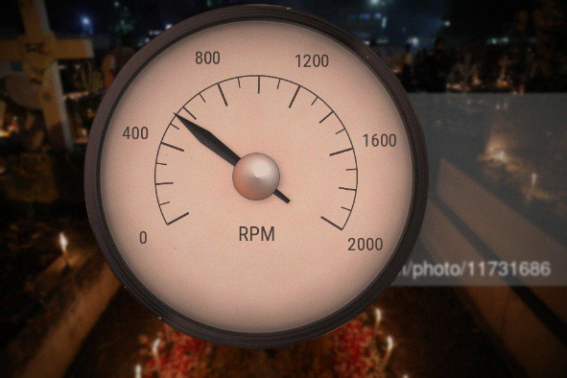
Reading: 550; rpm
